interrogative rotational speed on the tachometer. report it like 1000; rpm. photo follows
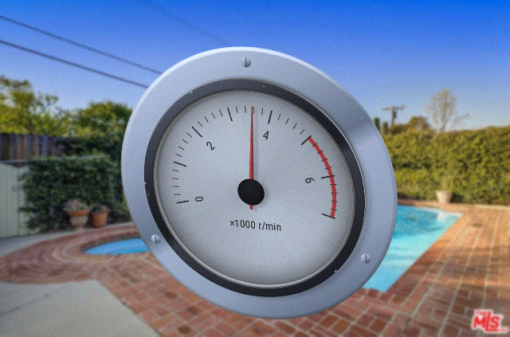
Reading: 3600; rpm
